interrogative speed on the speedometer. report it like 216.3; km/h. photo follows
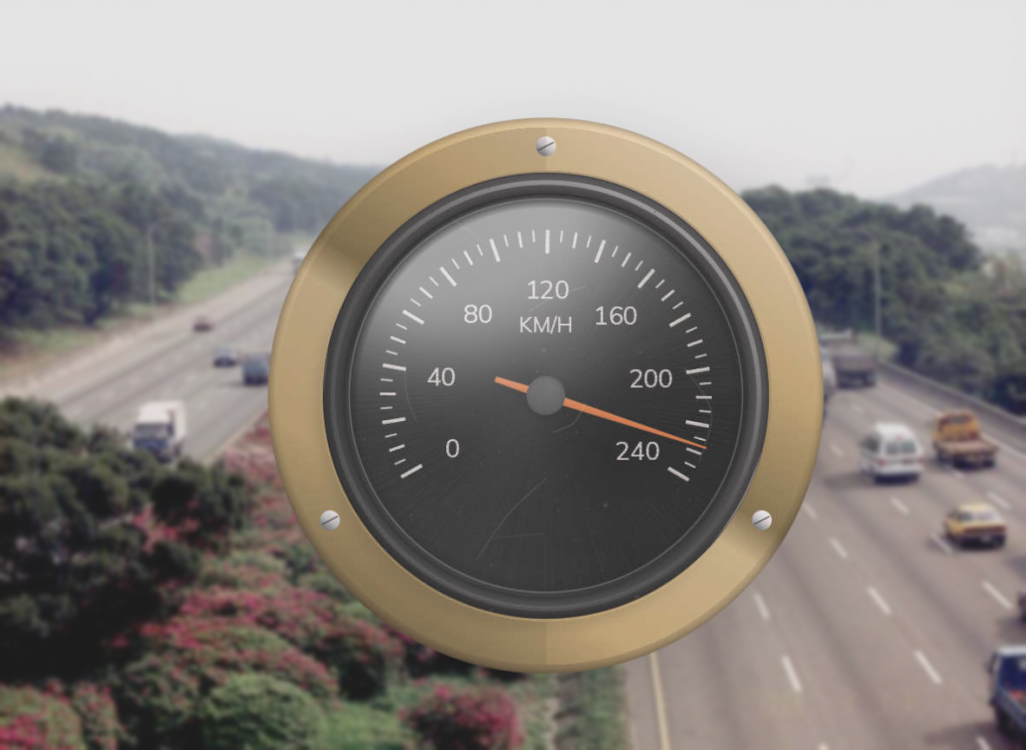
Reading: 227.5; km/h
